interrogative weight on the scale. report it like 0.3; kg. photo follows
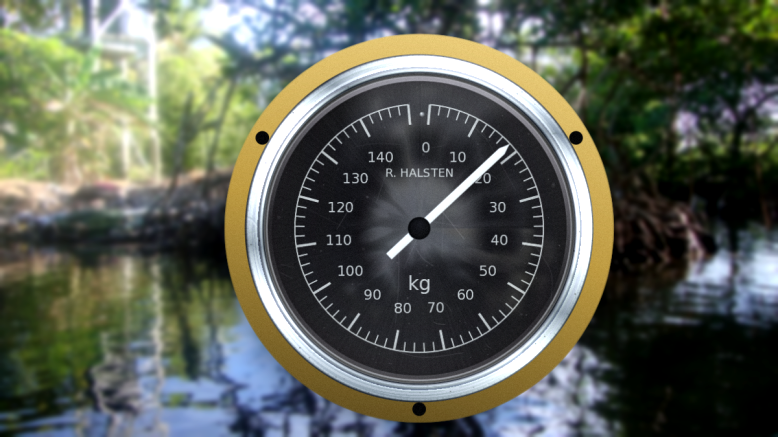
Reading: 18; kg
